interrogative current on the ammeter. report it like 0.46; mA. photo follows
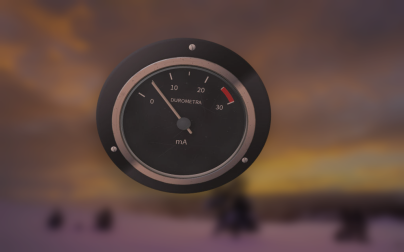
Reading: 5; mA
